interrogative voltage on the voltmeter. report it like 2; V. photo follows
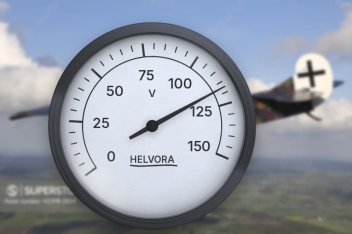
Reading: 117.5; V
